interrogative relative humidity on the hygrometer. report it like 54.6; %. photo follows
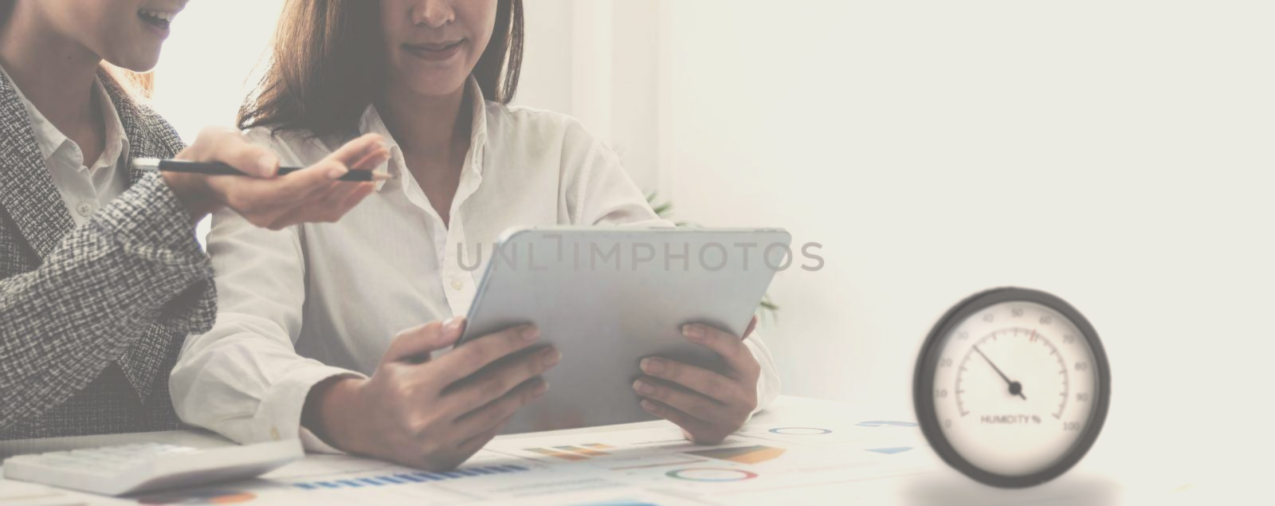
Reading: 30; %
